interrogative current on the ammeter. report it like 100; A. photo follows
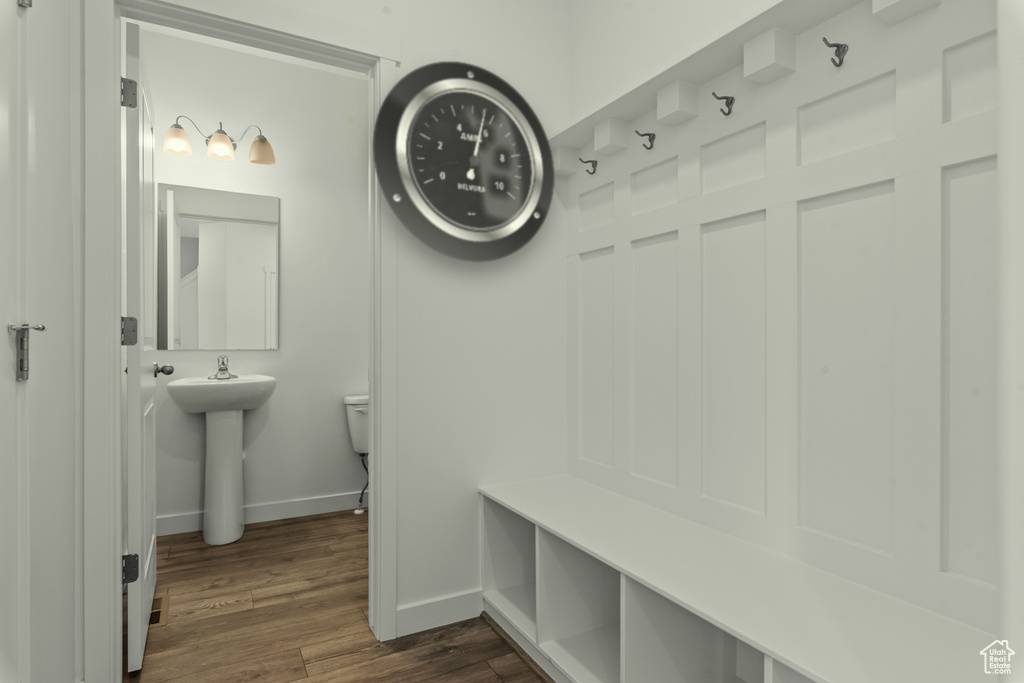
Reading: 5.5; A
